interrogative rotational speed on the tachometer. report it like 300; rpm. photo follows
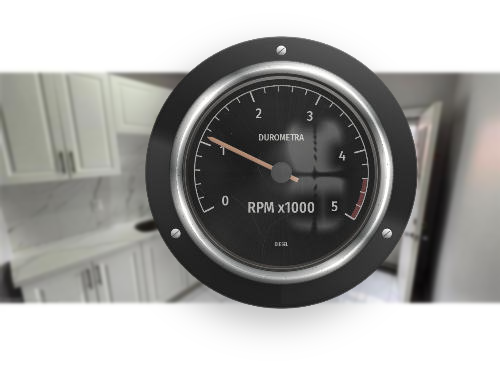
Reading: 1100; rpm
